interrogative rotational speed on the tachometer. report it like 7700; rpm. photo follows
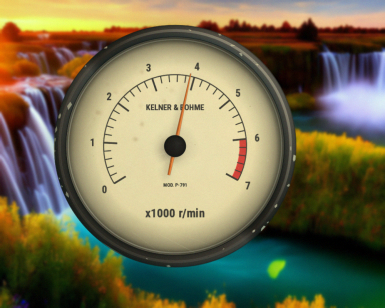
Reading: 3900; rpm
